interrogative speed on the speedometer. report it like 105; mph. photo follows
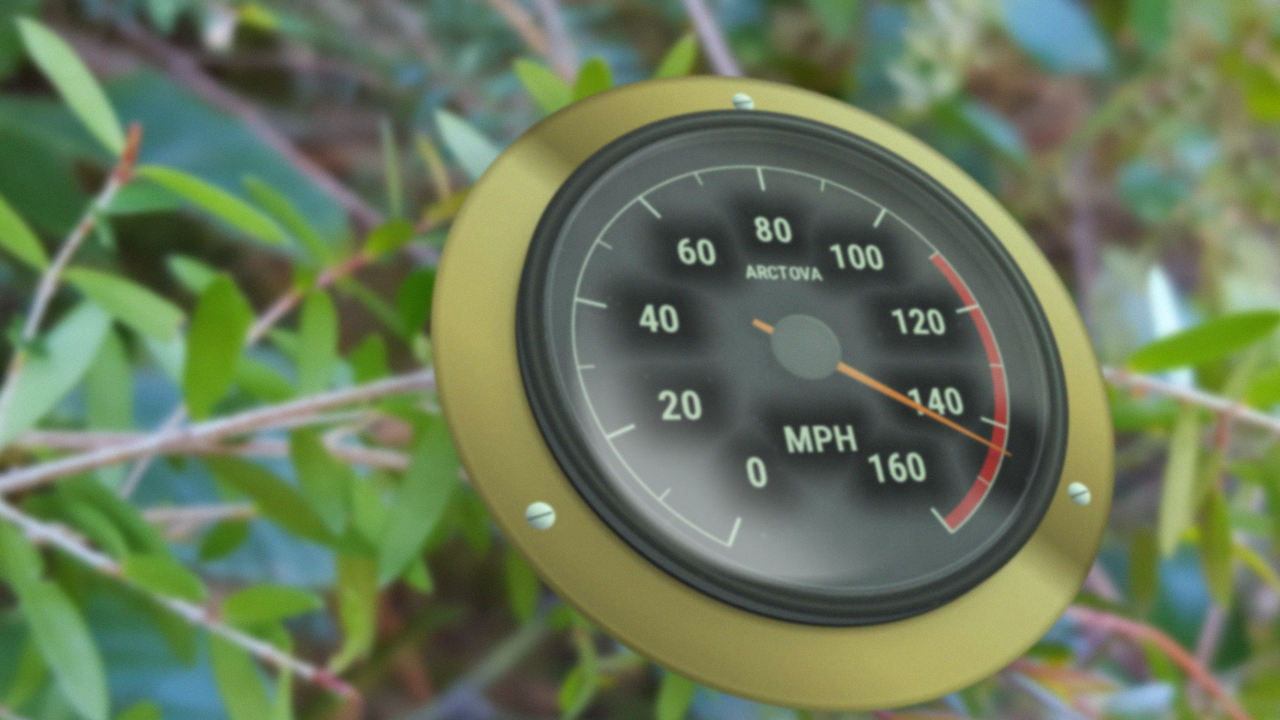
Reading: 145; mph
